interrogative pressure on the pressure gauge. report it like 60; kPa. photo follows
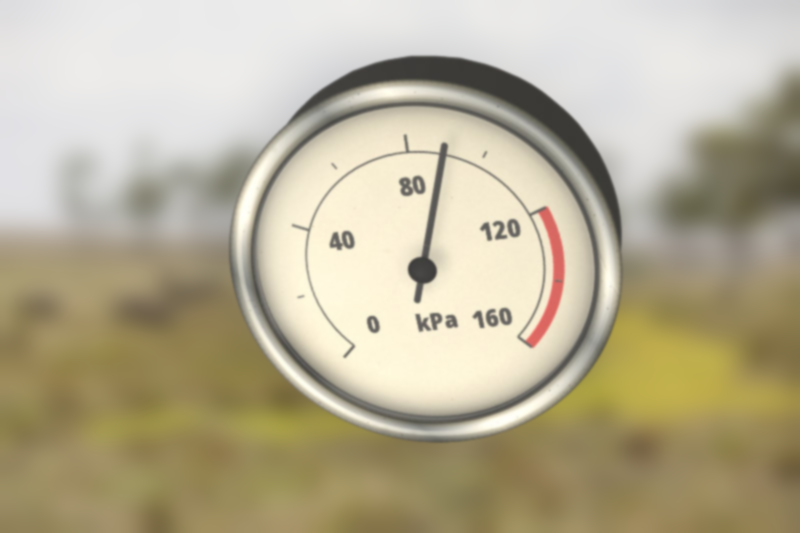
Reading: 90; kPa
